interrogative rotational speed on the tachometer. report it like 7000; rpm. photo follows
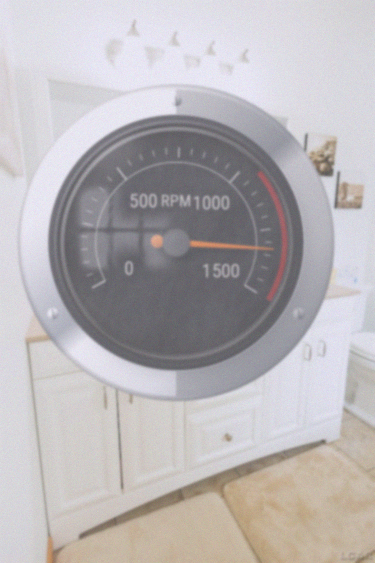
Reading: 1325; rpm
